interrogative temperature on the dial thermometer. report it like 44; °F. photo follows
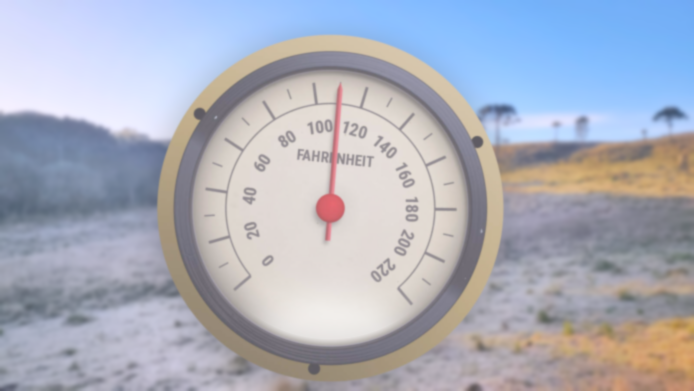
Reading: 110; °F
